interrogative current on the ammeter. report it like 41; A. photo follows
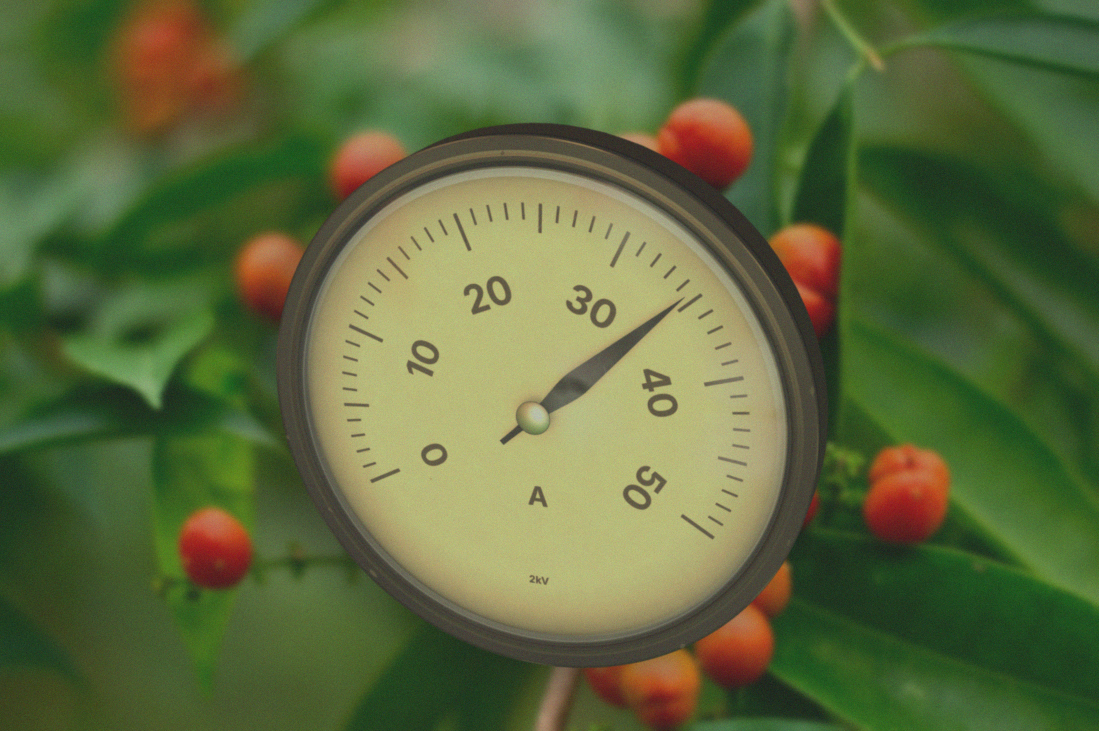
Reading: 34.5; A
